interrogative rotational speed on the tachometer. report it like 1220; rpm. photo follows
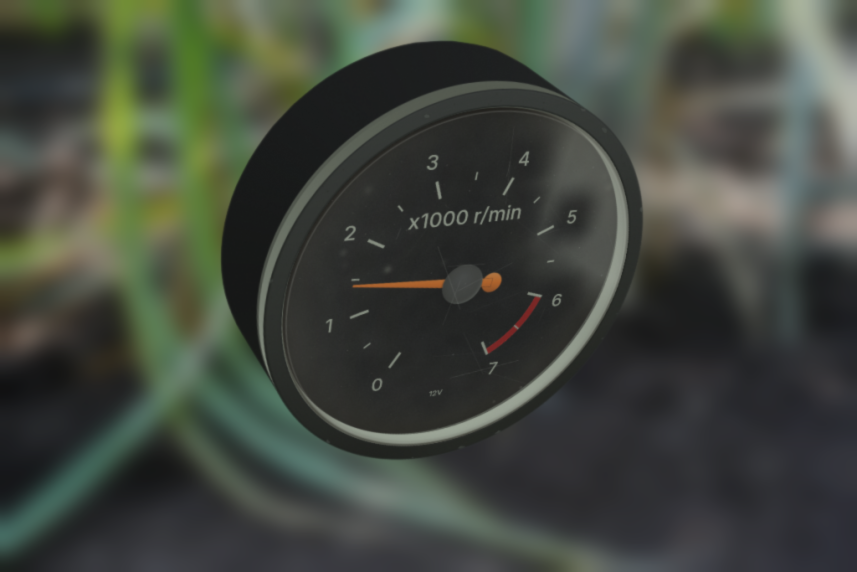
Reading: 1500; rpm
